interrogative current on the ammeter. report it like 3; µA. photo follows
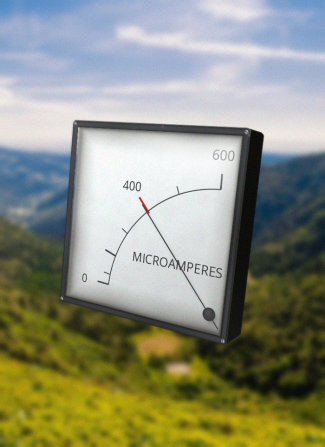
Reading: 400; µA
